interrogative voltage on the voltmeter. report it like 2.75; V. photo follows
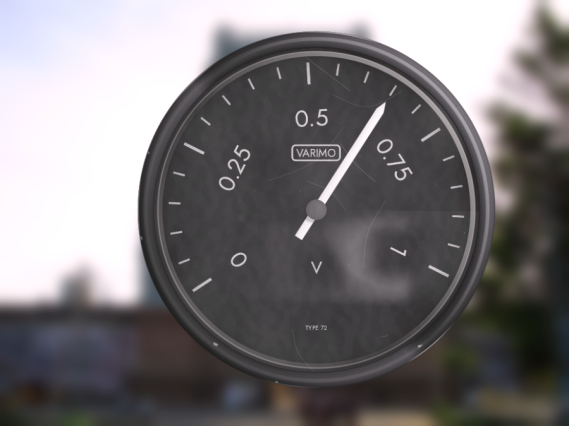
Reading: 0.65; V
